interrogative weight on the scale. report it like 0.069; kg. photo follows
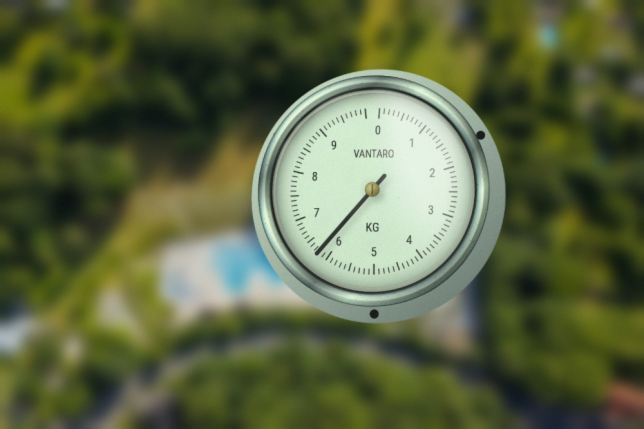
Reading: 6.2; kg
